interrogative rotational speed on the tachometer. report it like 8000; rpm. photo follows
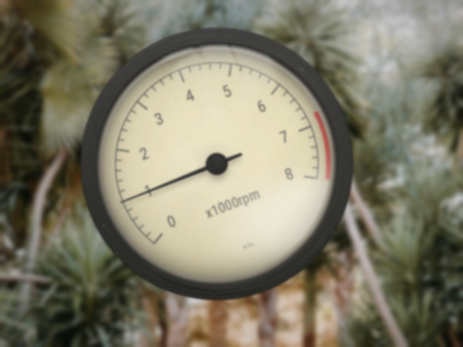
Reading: 1000; rpm
